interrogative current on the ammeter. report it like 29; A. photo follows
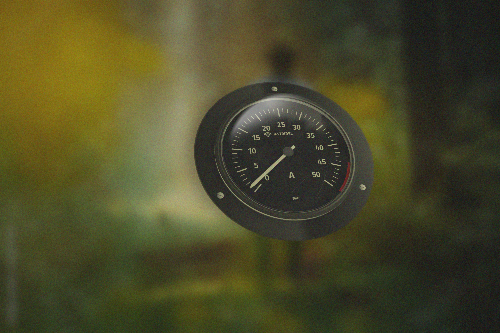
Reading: 1; A
